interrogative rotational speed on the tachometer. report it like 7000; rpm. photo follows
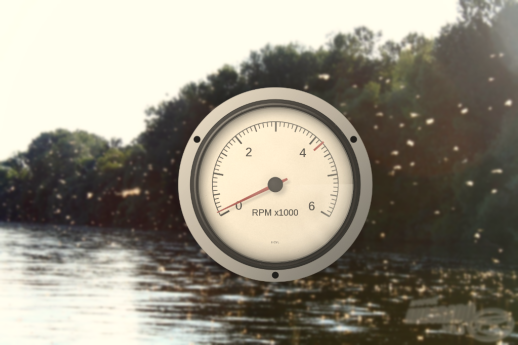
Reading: 100; rpm
